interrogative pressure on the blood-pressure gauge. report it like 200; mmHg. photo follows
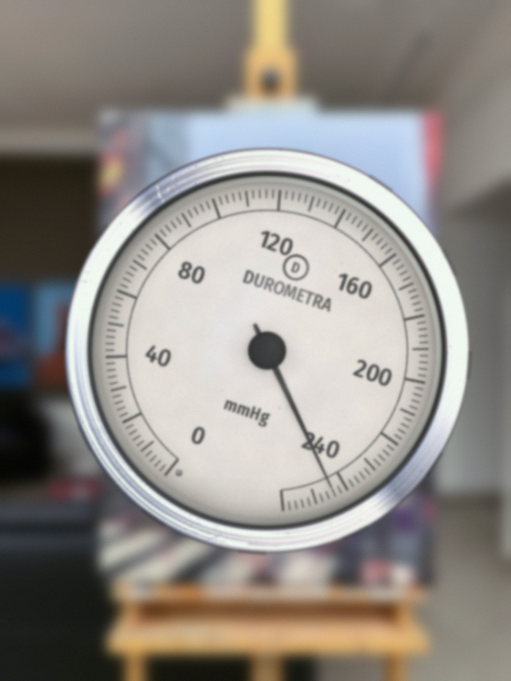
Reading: 244; mmHg
